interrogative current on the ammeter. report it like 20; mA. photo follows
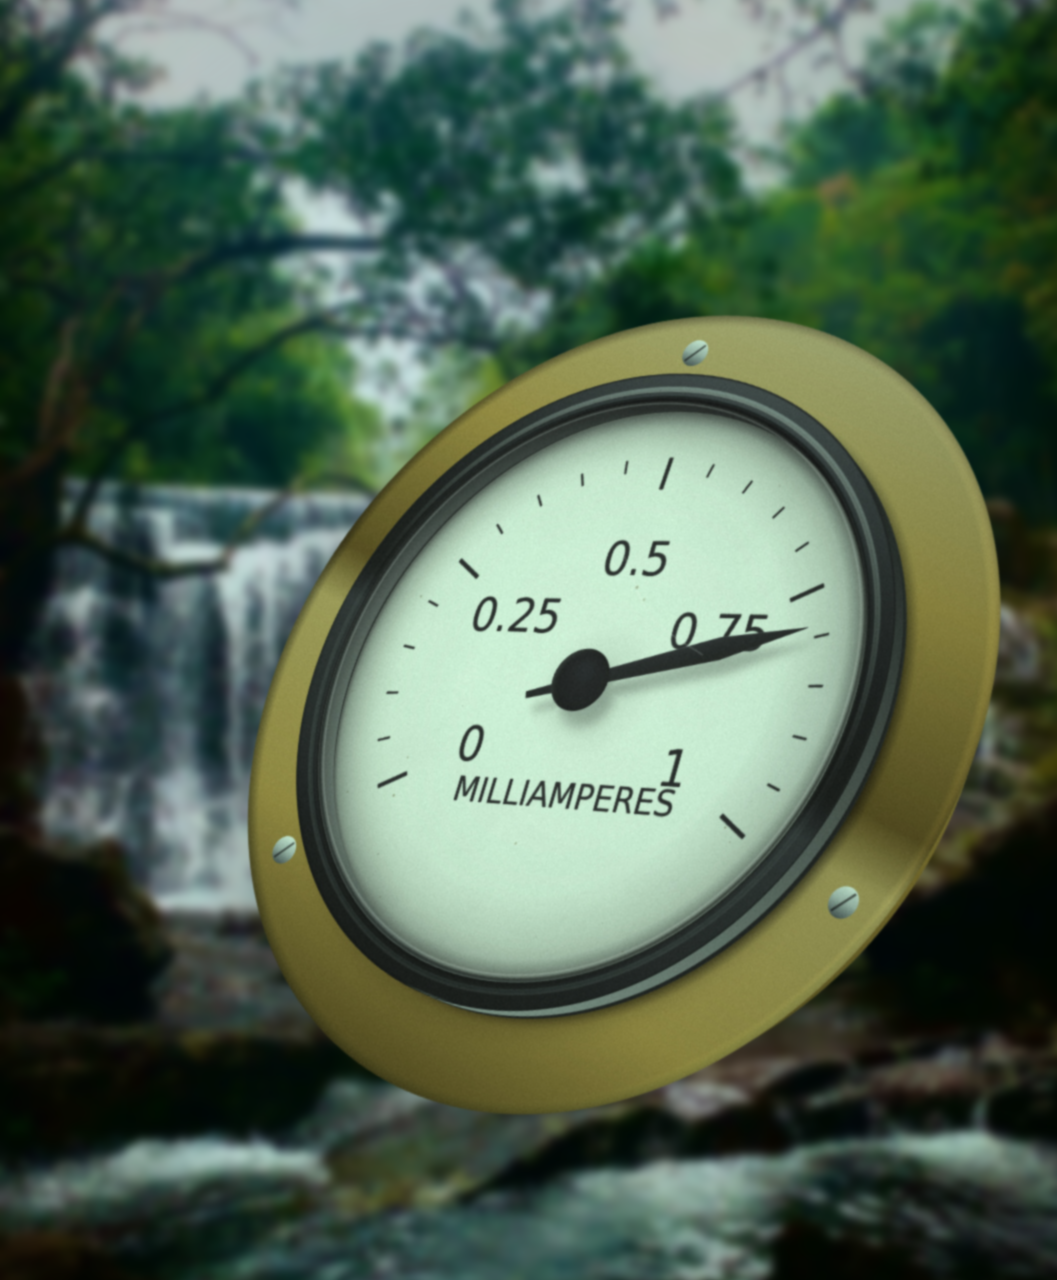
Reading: 0.8; mA
